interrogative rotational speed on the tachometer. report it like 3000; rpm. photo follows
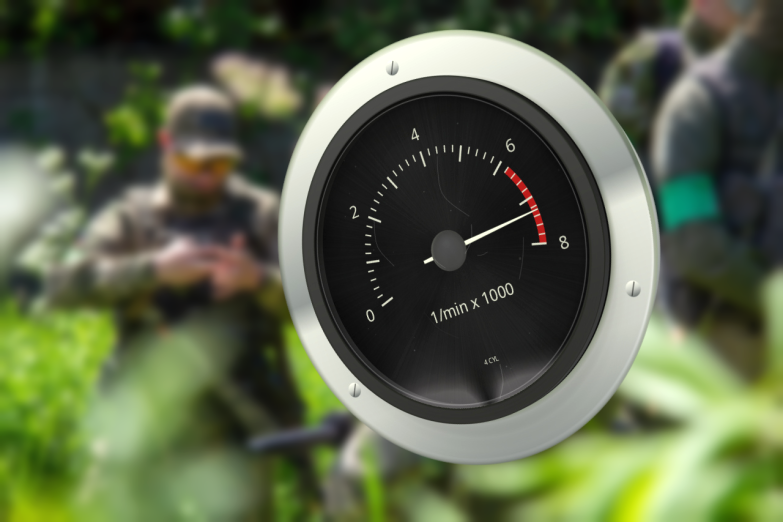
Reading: 7300; rpm
